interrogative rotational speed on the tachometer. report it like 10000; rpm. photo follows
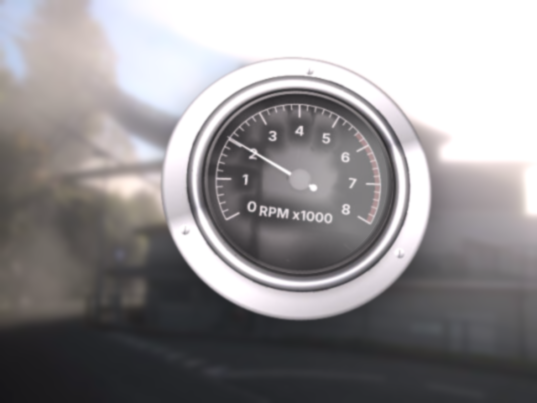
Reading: 2000; rpm
